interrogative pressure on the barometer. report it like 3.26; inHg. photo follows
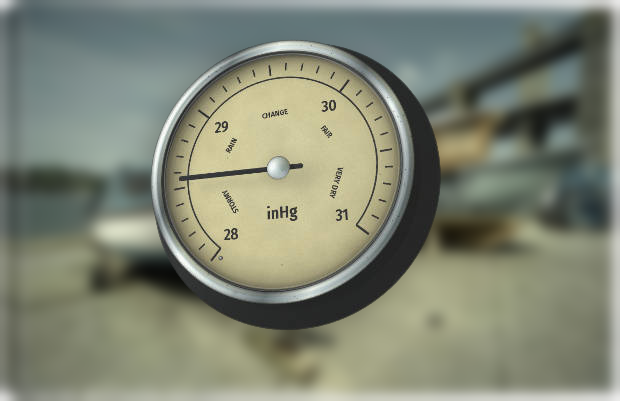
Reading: 28.55; inHg
